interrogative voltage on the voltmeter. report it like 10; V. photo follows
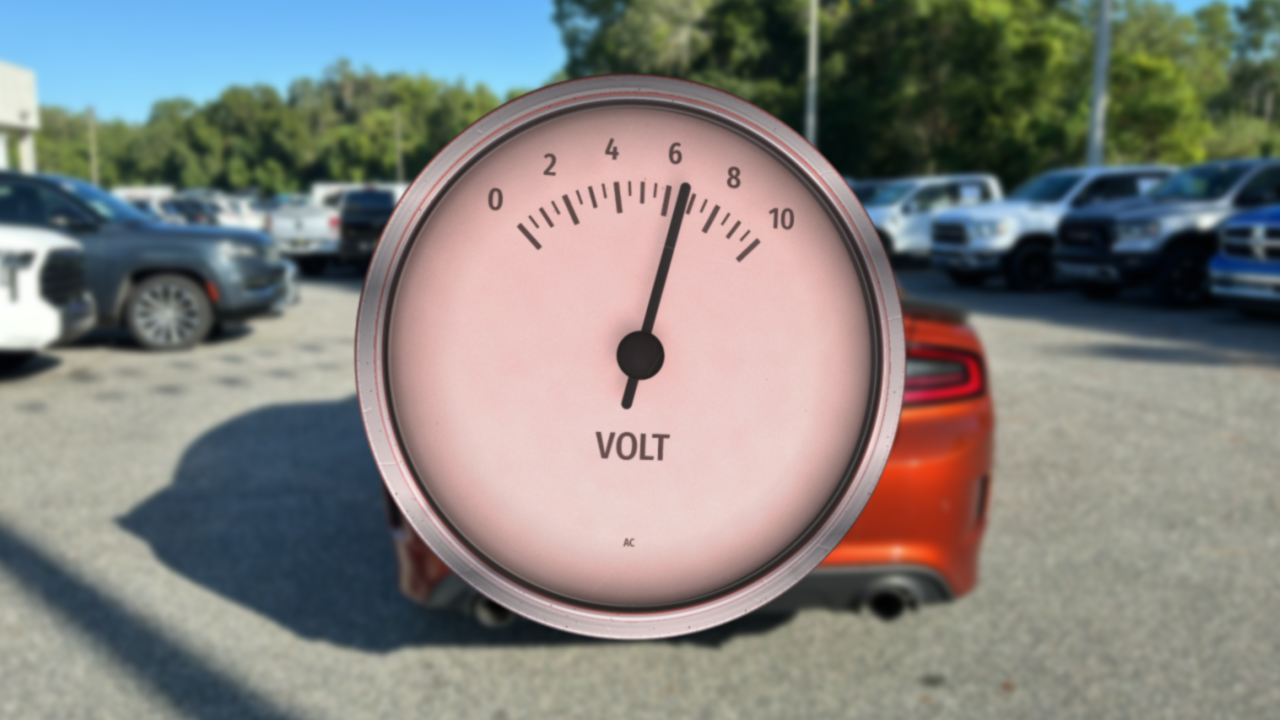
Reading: 6.5; V
